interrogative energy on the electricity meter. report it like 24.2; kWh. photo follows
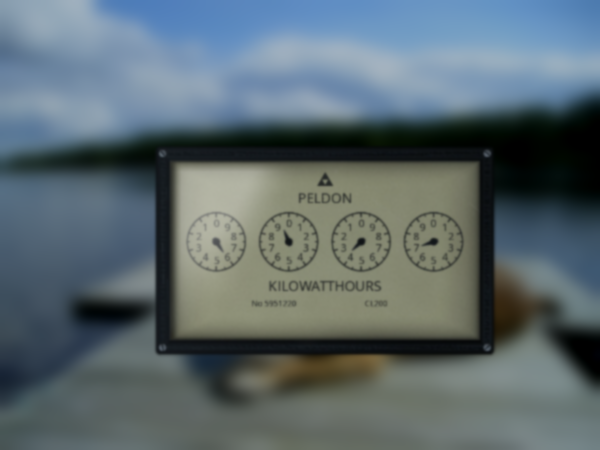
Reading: 5937; kWh
